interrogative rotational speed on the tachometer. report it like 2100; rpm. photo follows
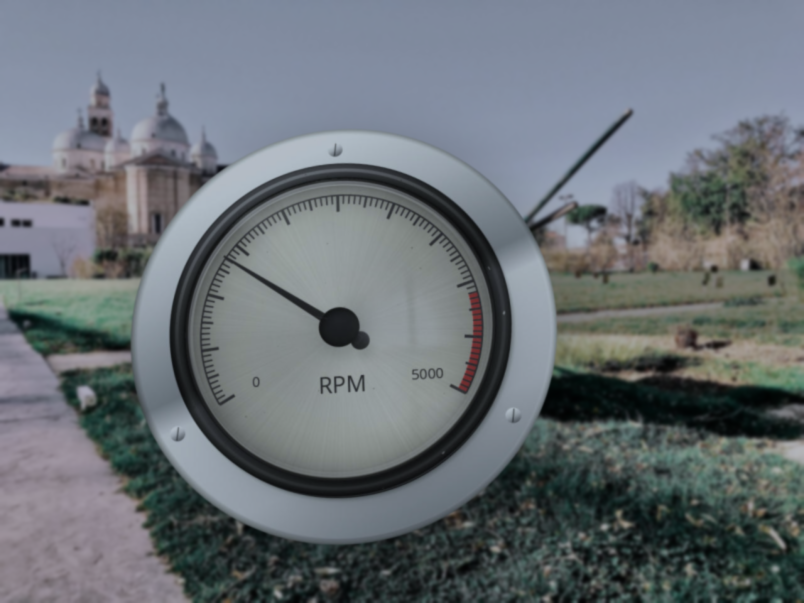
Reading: 1350; rpm
